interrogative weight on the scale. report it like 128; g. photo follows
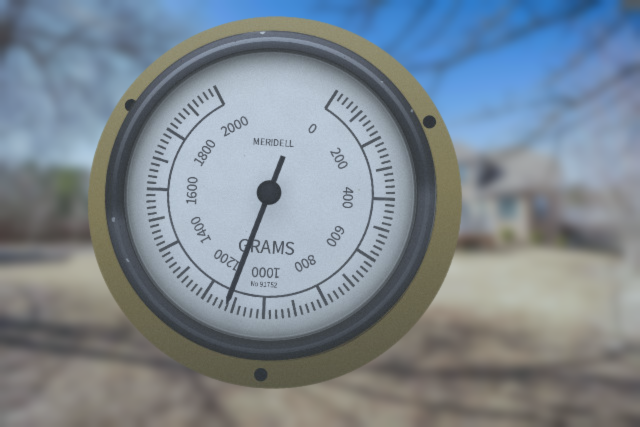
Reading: 1120; g
